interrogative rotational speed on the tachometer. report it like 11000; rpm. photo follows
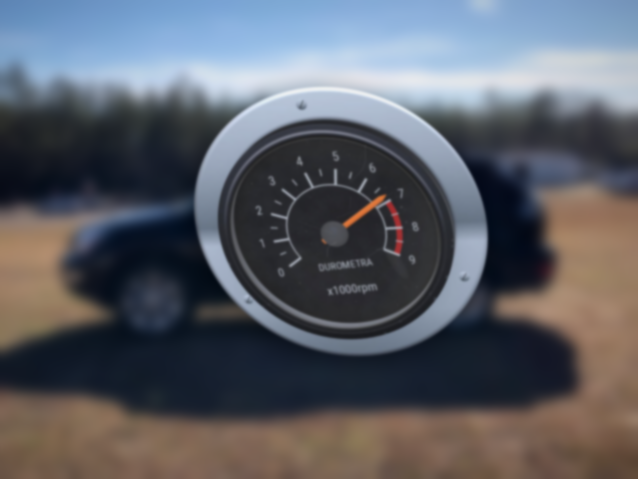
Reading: 6750; rpm
